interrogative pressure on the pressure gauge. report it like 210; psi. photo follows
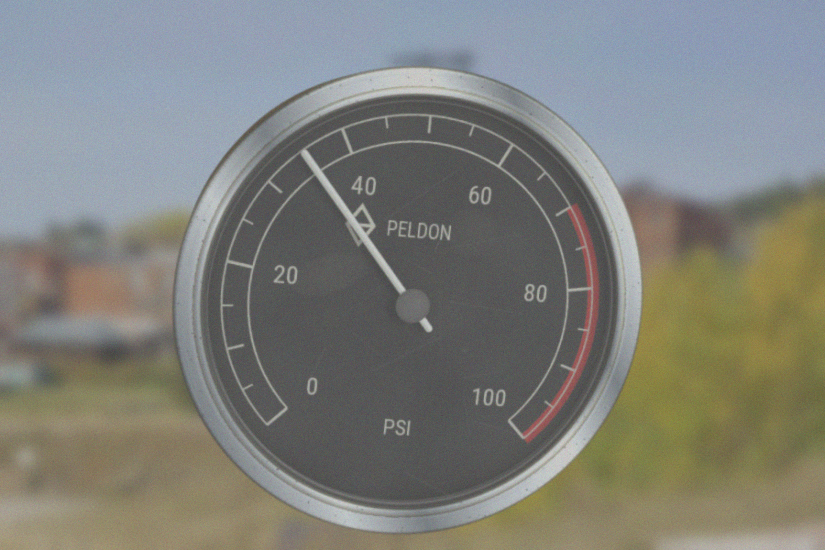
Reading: 35; psi
